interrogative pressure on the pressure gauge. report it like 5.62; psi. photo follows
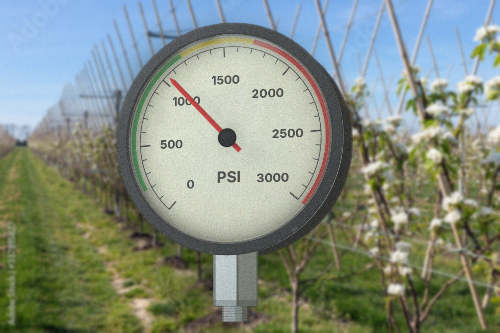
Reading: 1050; psi
